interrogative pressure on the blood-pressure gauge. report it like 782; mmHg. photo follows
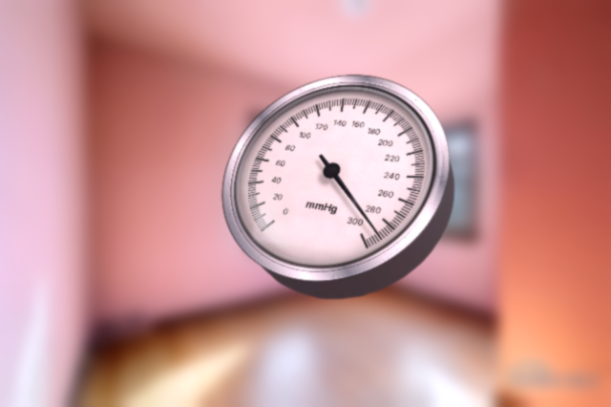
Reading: 290; mmHg
